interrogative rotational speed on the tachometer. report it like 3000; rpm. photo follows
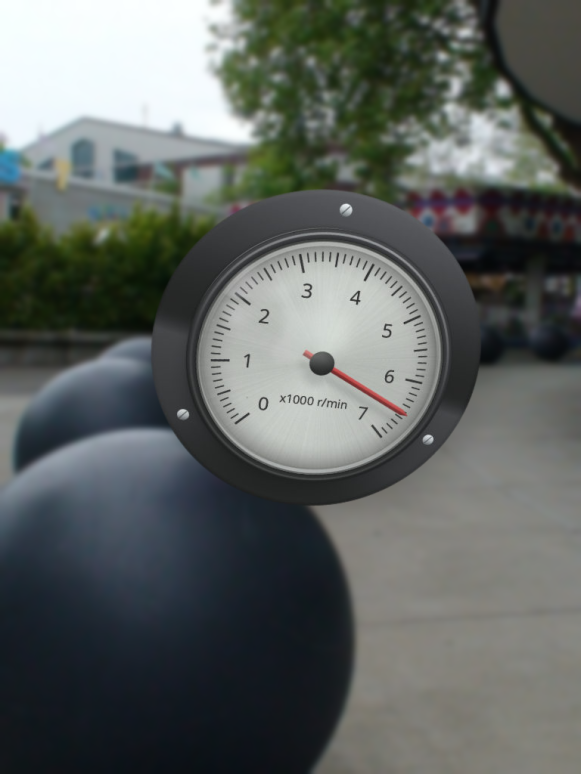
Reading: 6500; rpm
